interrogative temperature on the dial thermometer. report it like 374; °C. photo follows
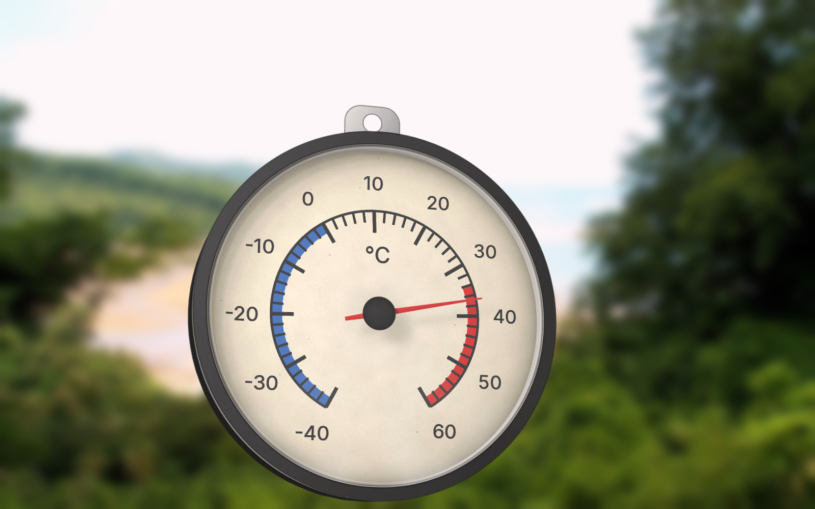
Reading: 37; °C
